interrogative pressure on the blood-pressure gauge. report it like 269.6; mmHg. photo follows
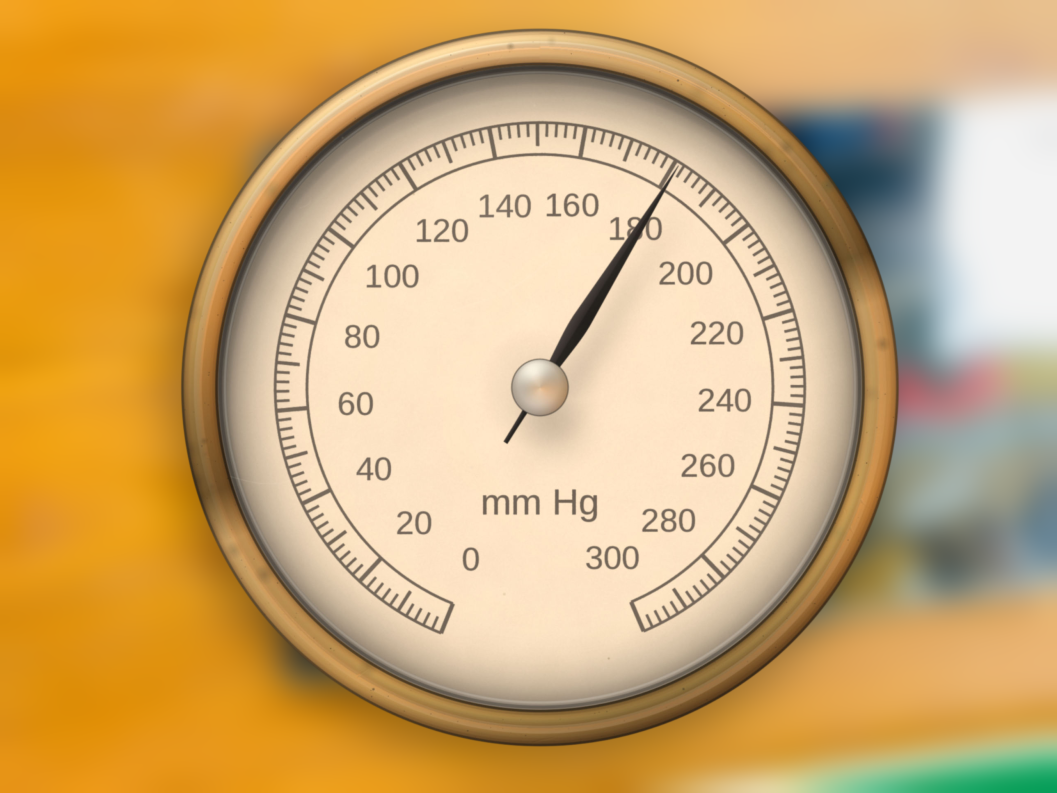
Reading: 181; mmHg
